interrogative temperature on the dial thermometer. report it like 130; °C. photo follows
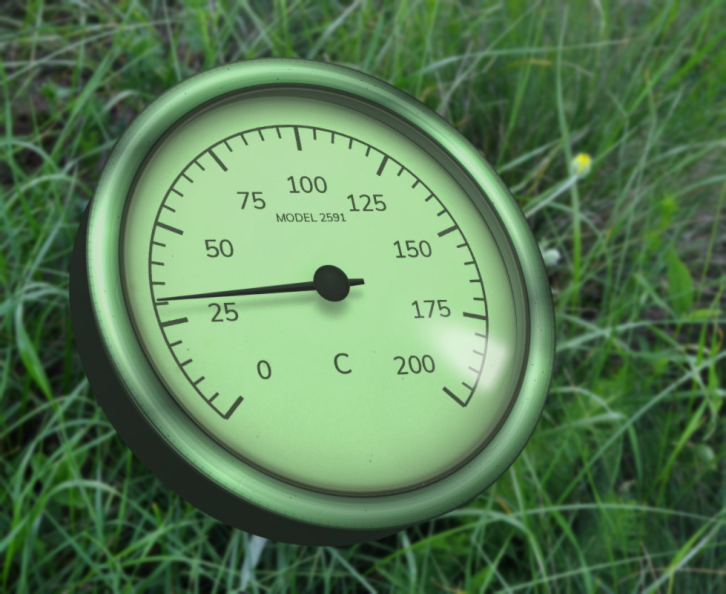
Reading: 30; °C
